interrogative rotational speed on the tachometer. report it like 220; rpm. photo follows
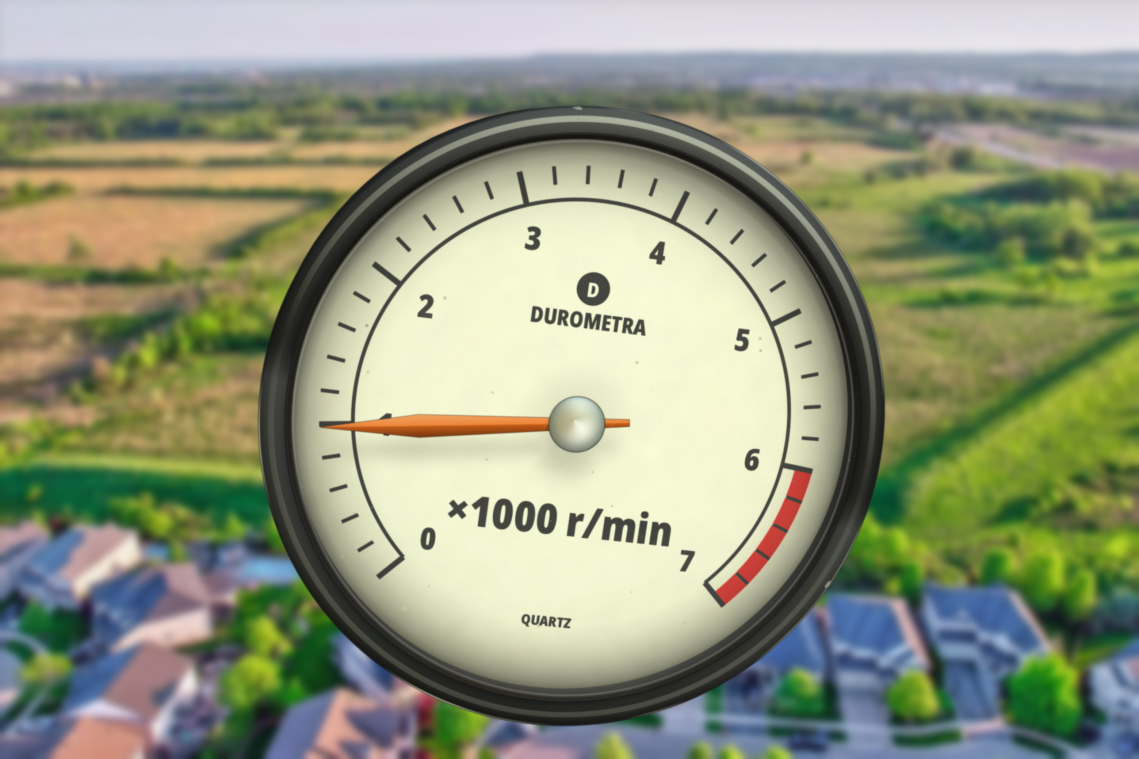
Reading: 1000; rpm
